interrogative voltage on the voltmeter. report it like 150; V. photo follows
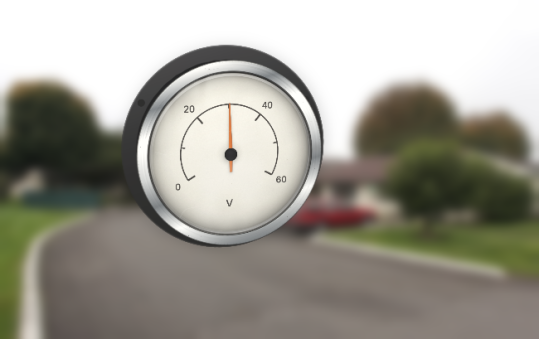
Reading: 30; V
